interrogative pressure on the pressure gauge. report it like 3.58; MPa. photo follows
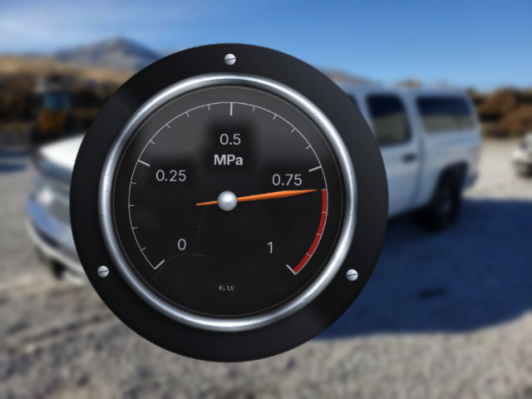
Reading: 0.8; MPa
